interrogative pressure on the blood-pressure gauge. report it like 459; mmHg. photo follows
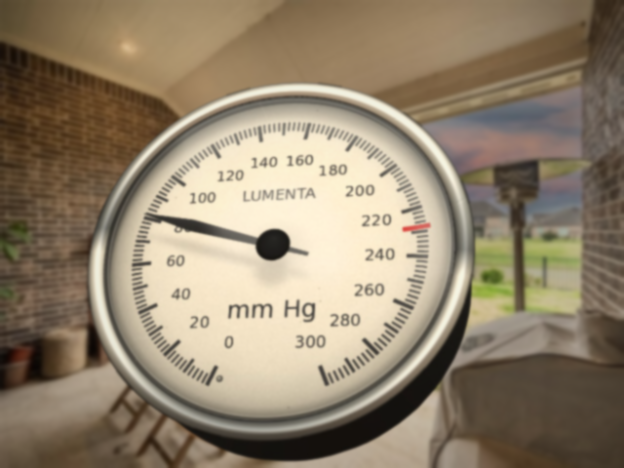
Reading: 80; mmHg
